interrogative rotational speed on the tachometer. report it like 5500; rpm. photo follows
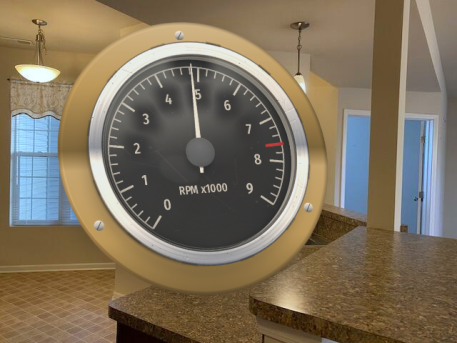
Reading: 4800; rpm
